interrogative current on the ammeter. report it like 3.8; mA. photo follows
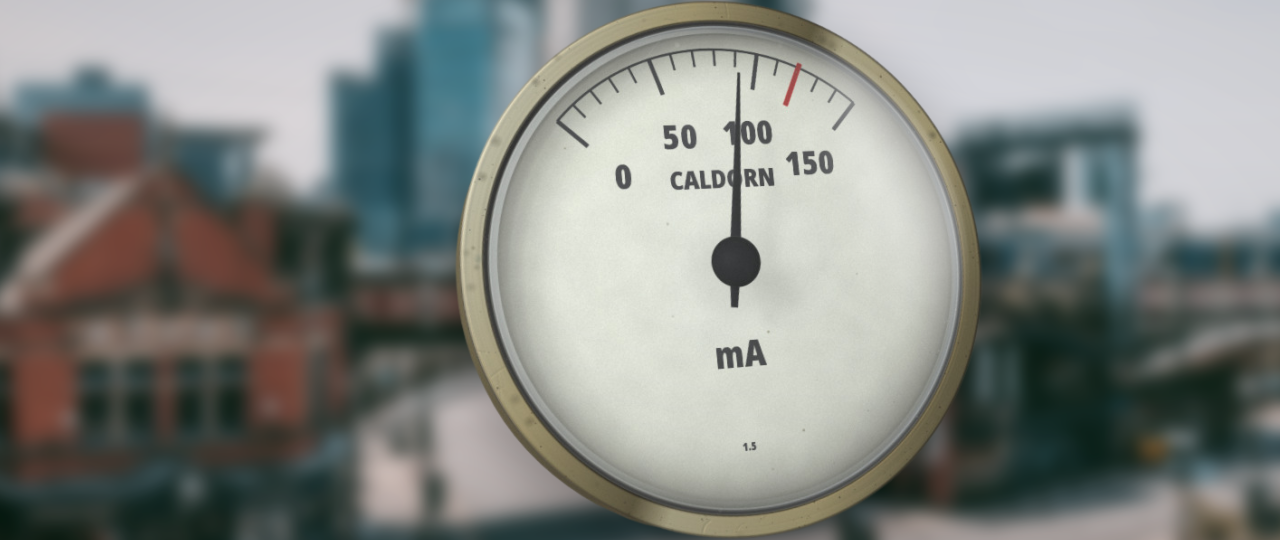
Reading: 90; mA
